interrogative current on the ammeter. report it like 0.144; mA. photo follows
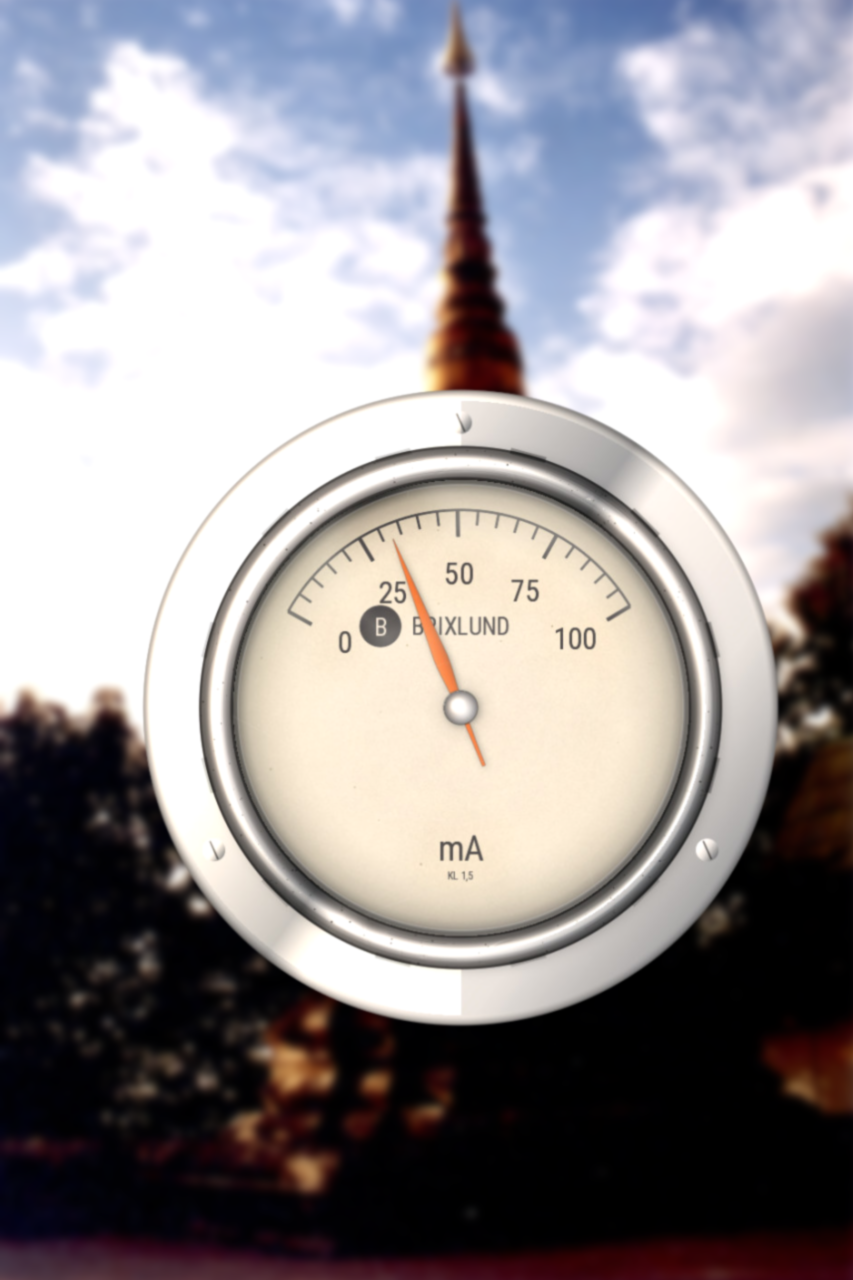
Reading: 32.5; mA
